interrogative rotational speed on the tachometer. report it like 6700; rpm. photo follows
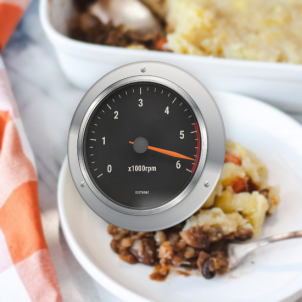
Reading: 5700; rpm
